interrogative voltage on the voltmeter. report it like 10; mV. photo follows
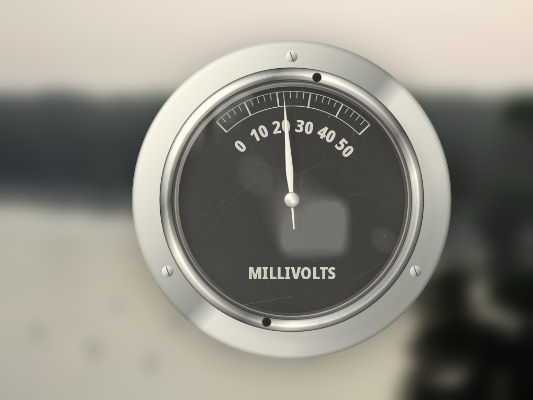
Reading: 22; mV
